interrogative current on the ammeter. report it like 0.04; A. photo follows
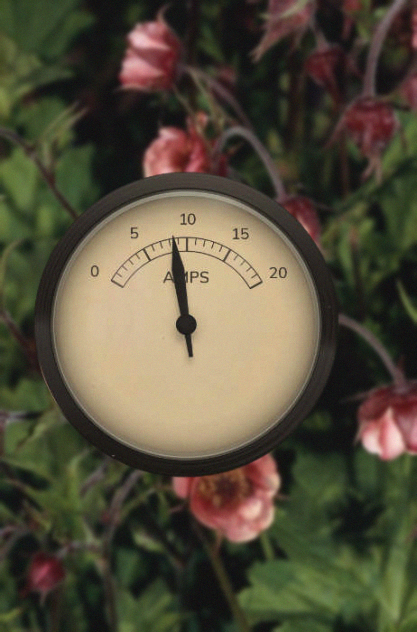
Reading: 8.5; A
